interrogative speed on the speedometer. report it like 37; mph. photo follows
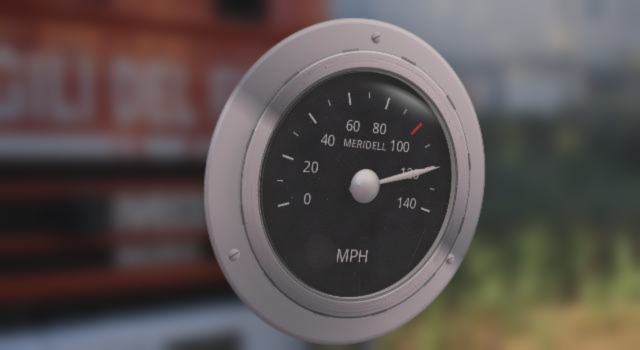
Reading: 120; mph
